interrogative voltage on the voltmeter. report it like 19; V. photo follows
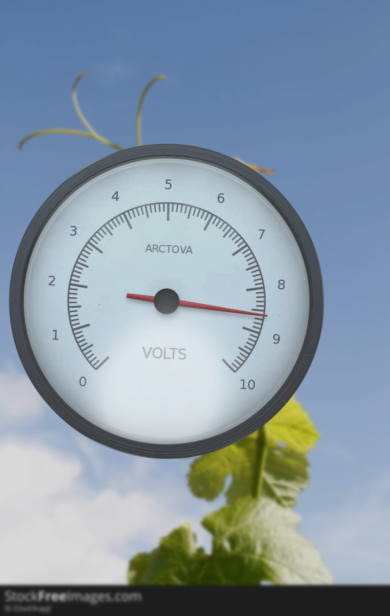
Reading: 8.6; V
